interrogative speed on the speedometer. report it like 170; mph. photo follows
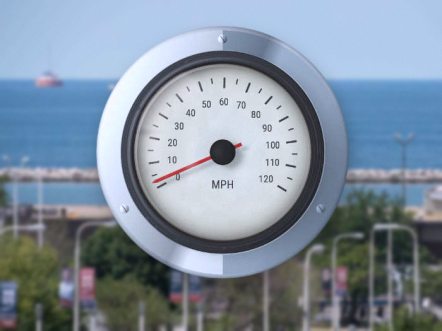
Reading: 2.5; mph
